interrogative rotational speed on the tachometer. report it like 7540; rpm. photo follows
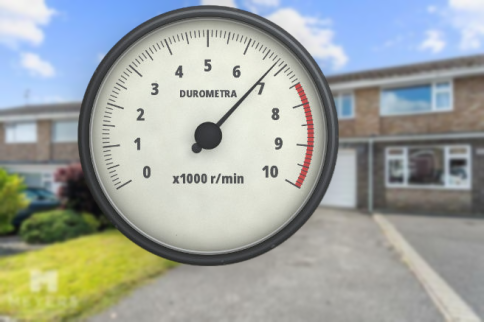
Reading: 6800; rpm
